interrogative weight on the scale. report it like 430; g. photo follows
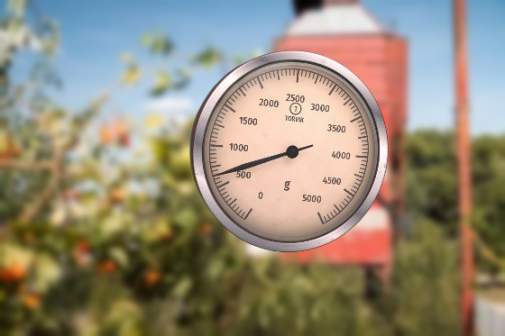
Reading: 650; g
